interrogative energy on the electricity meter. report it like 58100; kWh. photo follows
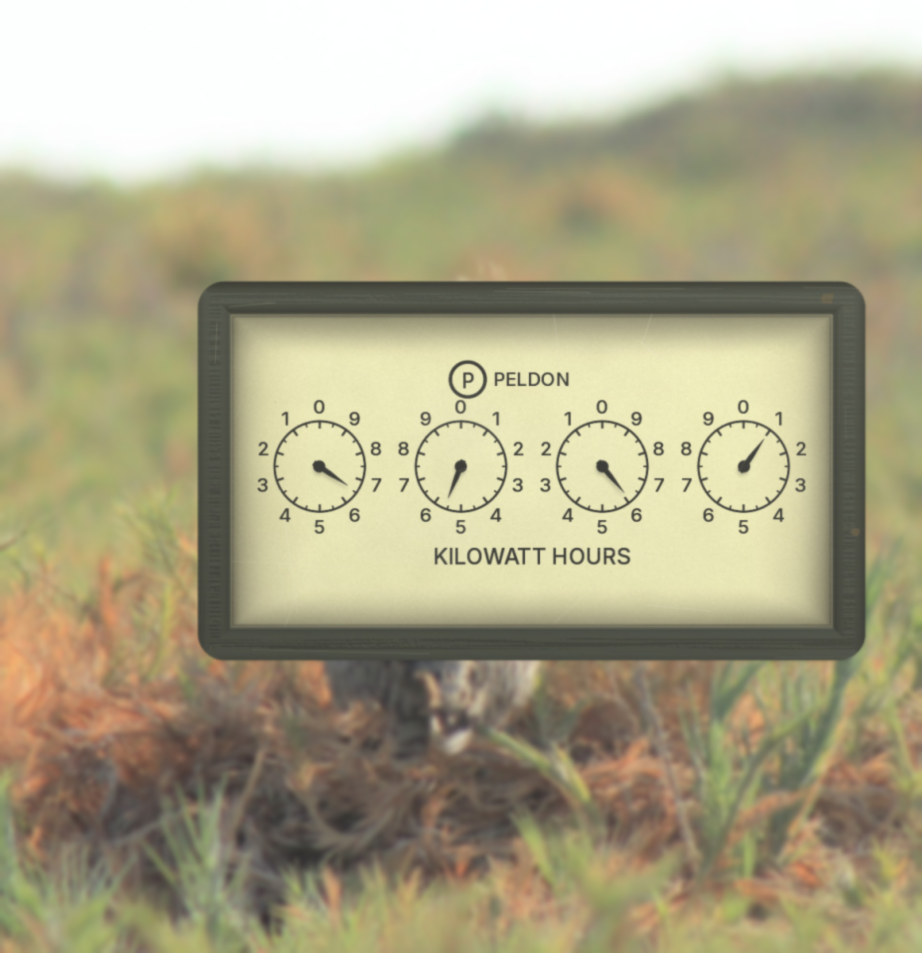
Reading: 6561; kWh
